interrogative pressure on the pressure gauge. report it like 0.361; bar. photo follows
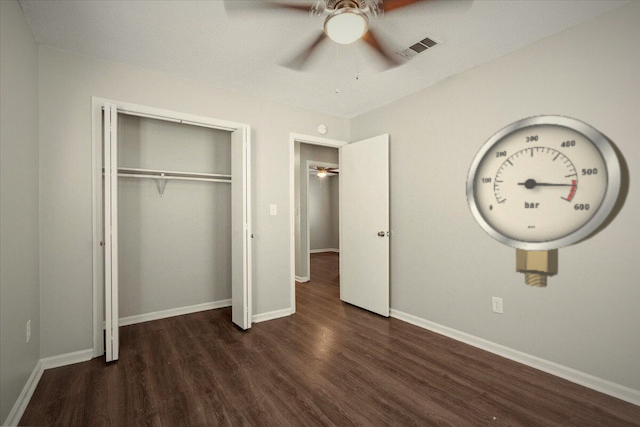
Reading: 540; bar
